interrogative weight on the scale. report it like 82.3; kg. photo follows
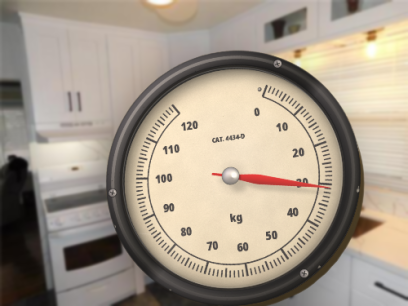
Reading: 31; kg
